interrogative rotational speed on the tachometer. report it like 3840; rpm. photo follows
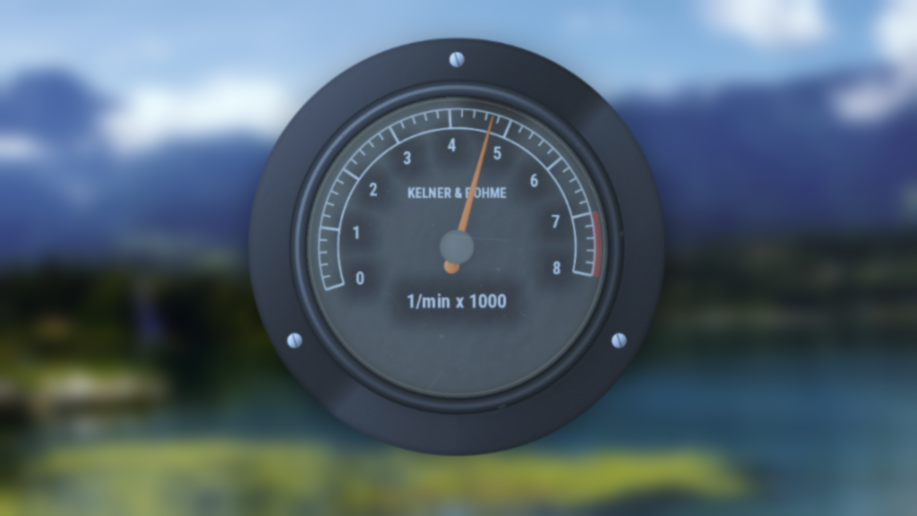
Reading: 4700; rpm
